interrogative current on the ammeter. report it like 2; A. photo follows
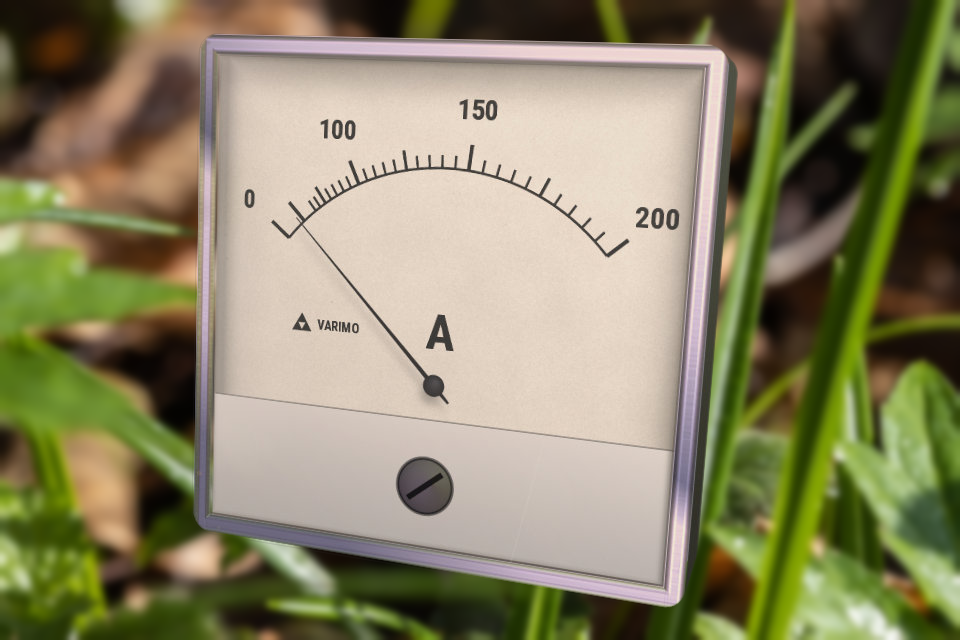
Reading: 50; A
